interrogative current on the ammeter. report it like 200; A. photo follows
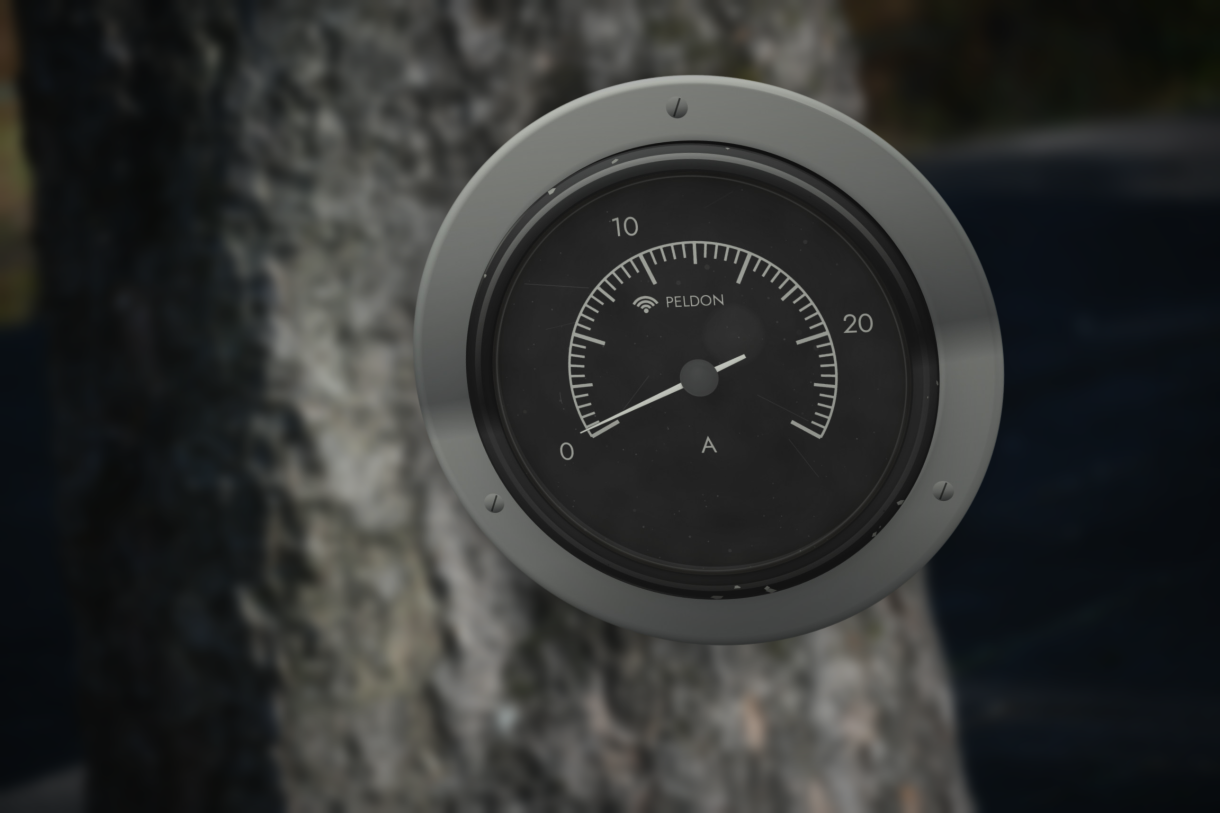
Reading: 0.5; A
